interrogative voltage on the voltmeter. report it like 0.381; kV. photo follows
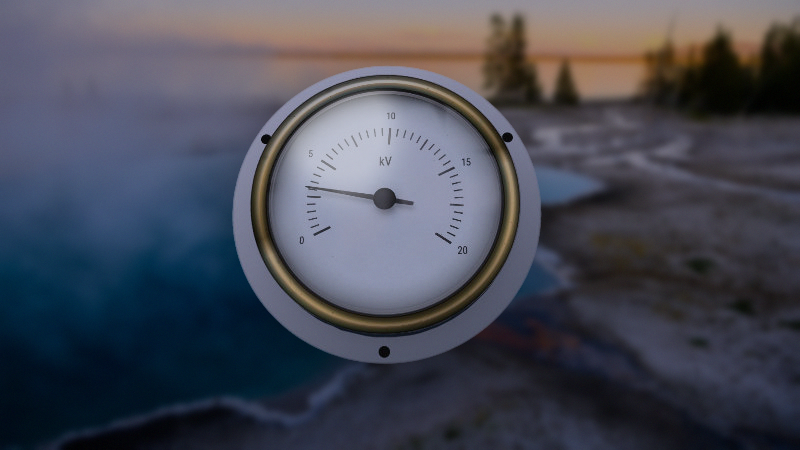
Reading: 3; kV
